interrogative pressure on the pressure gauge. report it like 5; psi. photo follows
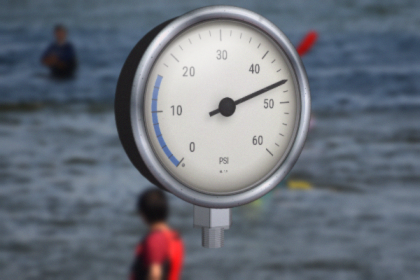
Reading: 46; psi
